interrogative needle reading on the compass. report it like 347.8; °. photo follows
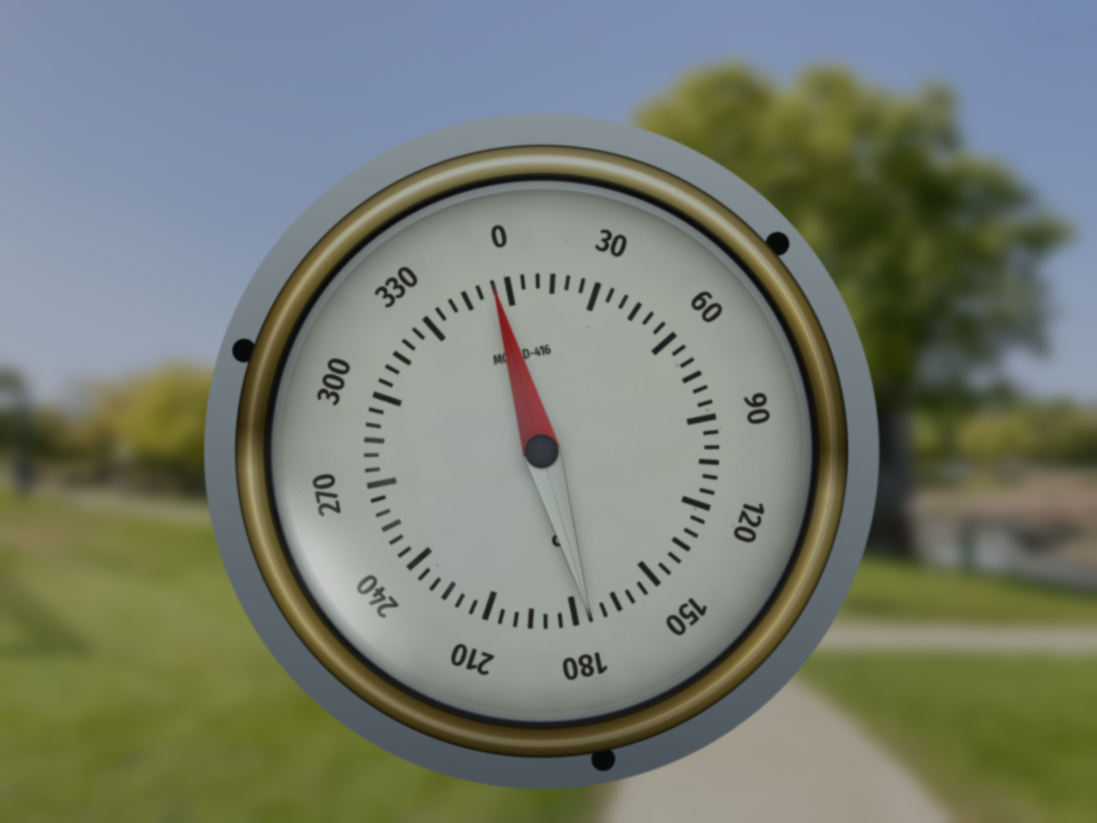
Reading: 355; °
